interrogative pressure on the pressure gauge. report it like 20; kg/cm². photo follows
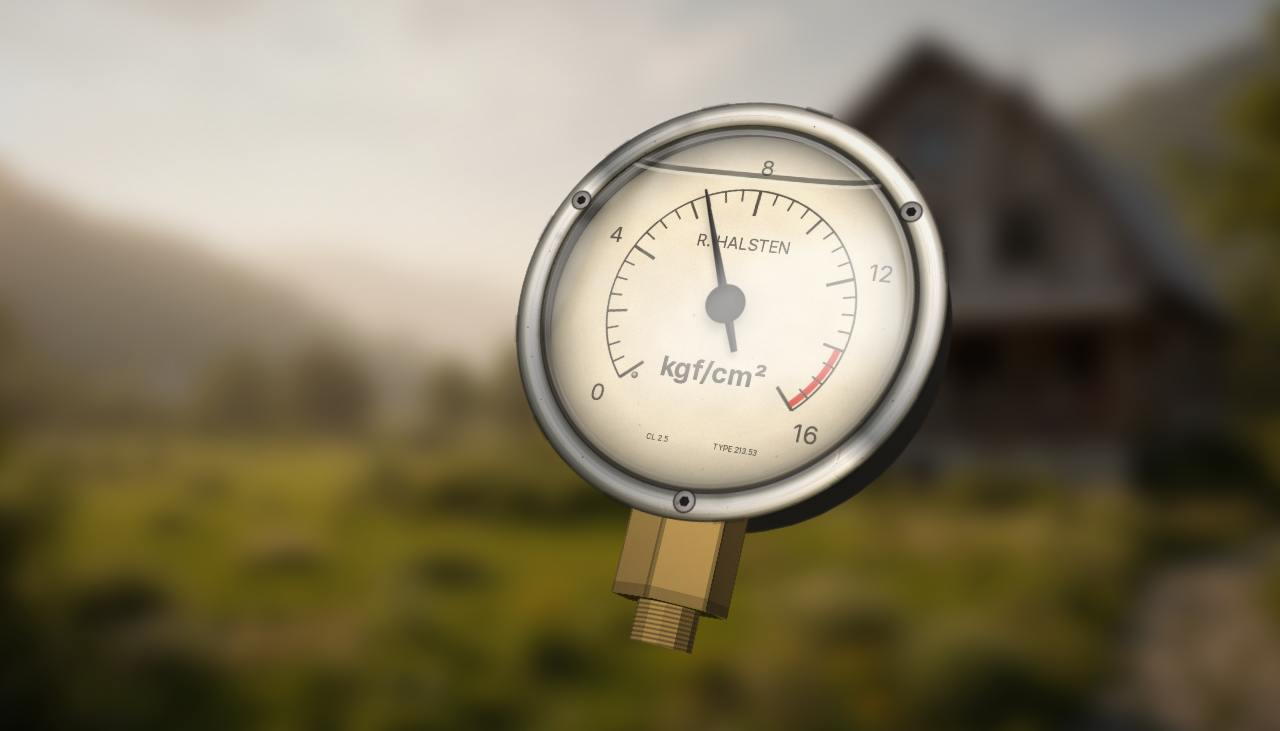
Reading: 6.5; kg/cm²
